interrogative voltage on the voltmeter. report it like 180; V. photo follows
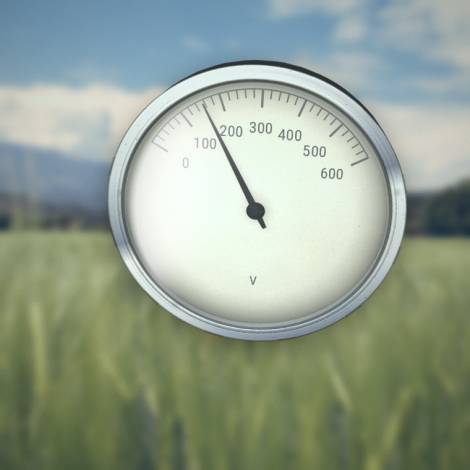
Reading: 160; V
